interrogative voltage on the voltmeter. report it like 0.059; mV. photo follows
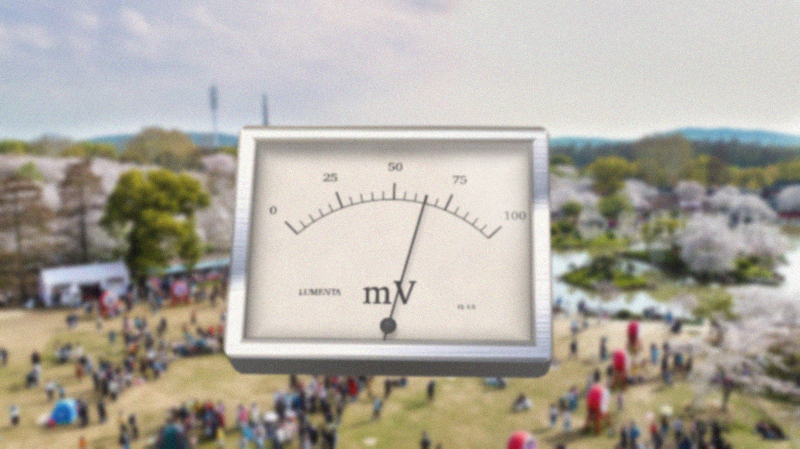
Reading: 65; mV
